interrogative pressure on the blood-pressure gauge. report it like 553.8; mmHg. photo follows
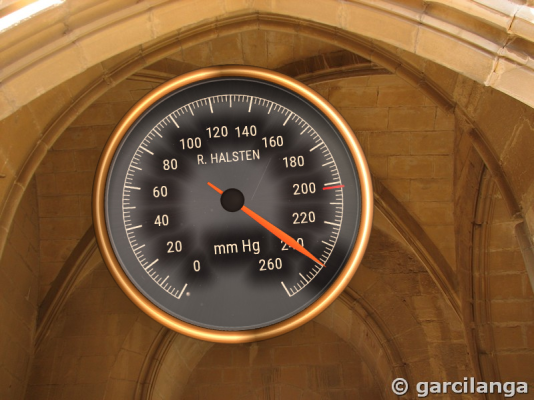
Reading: 240; mmHg
